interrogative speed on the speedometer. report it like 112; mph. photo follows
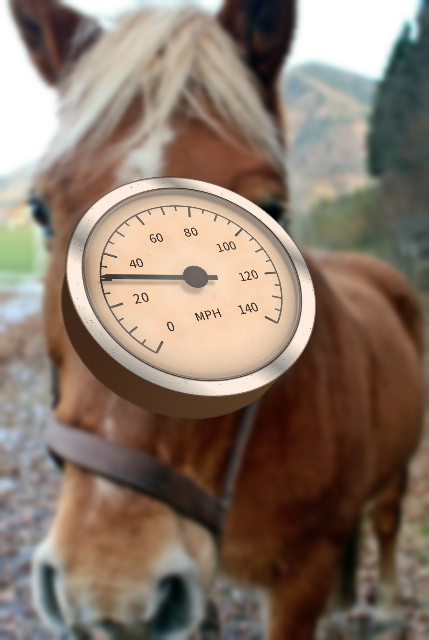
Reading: 30; mph
